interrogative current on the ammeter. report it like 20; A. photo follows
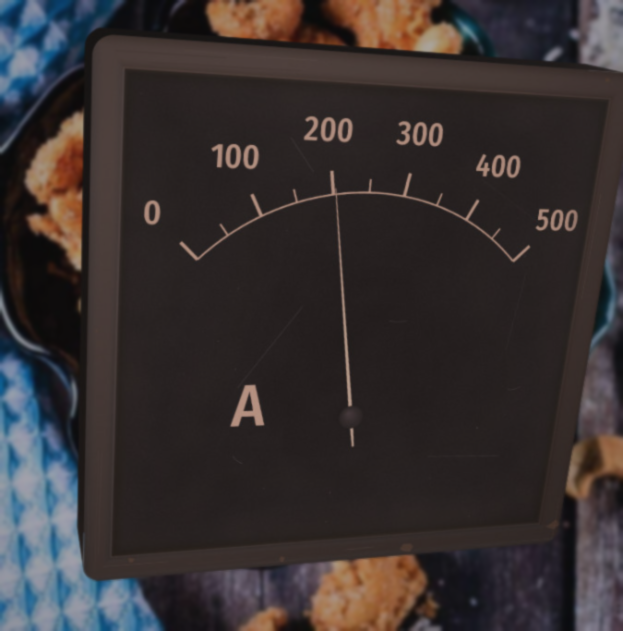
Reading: 200; A
